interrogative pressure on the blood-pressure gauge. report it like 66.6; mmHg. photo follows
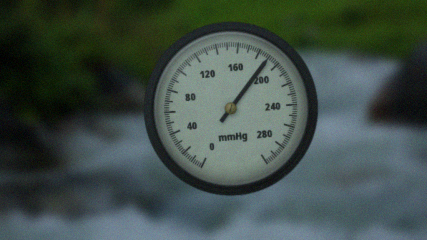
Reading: 190; mmHg
